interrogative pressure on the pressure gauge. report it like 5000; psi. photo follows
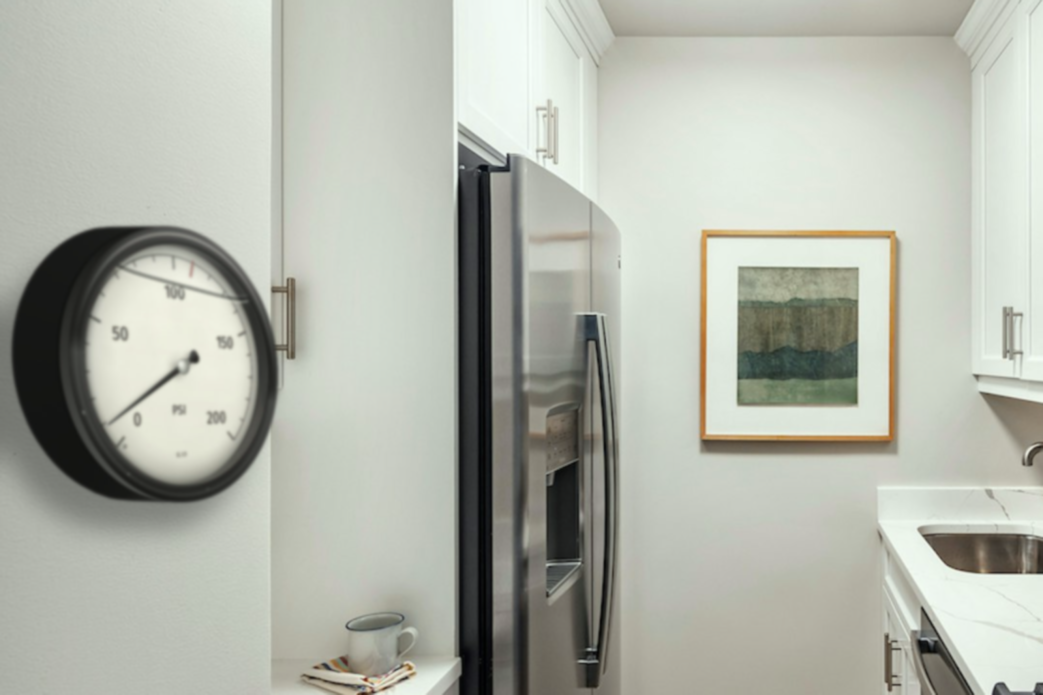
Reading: 10; psi
